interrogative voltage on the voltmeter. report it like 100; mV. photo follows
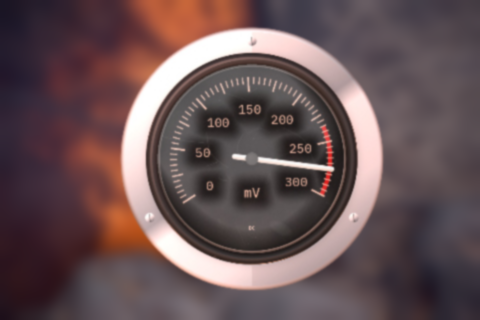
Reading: 275; mV
